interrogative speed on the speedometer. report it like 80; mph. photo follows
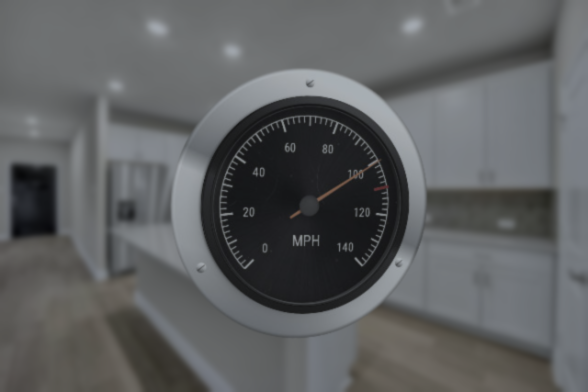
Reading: 100; mph
